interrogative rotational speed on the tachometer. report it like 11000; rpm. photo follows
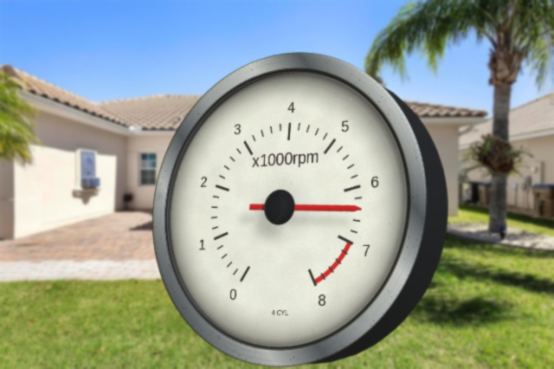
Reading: 6400; rpm
